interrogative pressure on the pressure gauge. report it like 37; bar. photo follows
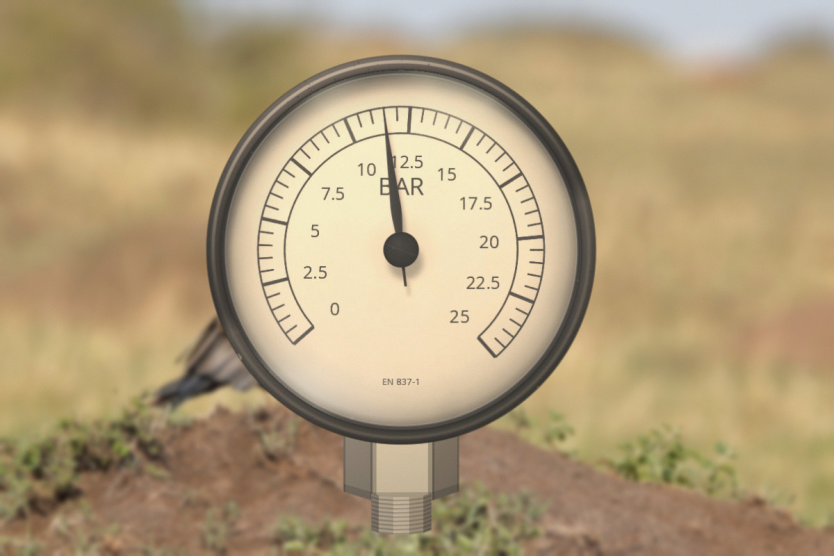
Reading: 11.5; bar
